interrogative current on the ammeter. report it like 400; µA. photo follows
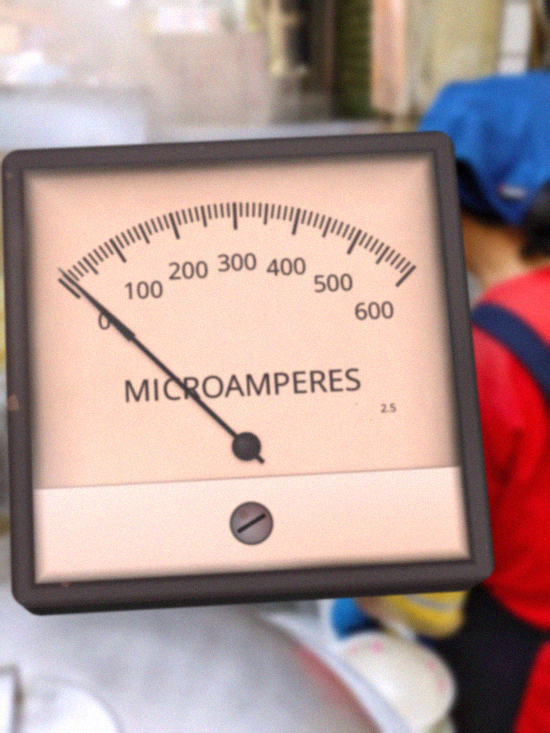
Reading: 10; µA
